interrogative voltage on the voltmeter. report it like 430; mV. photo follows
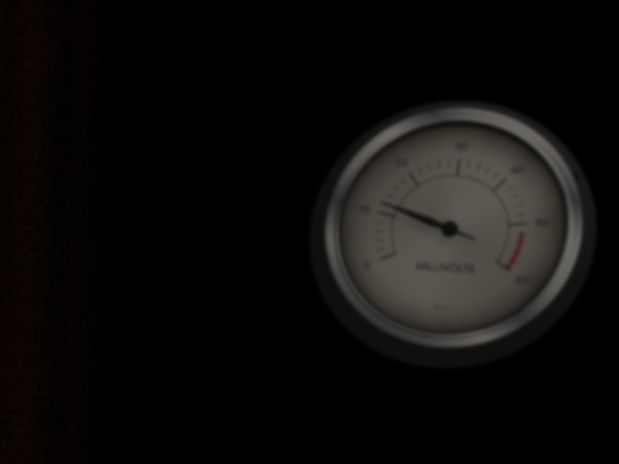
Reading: 12; mV
